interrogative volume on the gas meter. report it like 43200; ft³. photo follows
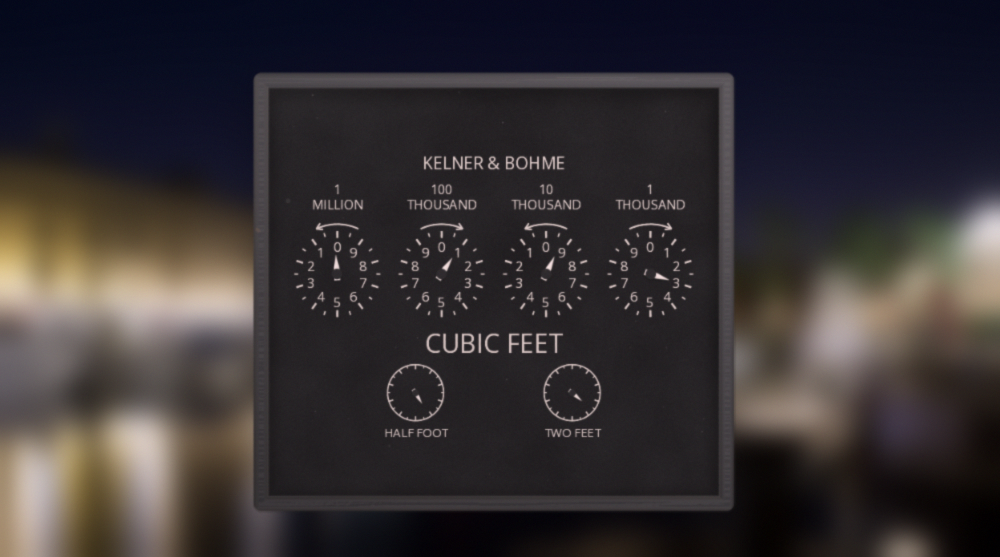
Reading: 9300; ft³
